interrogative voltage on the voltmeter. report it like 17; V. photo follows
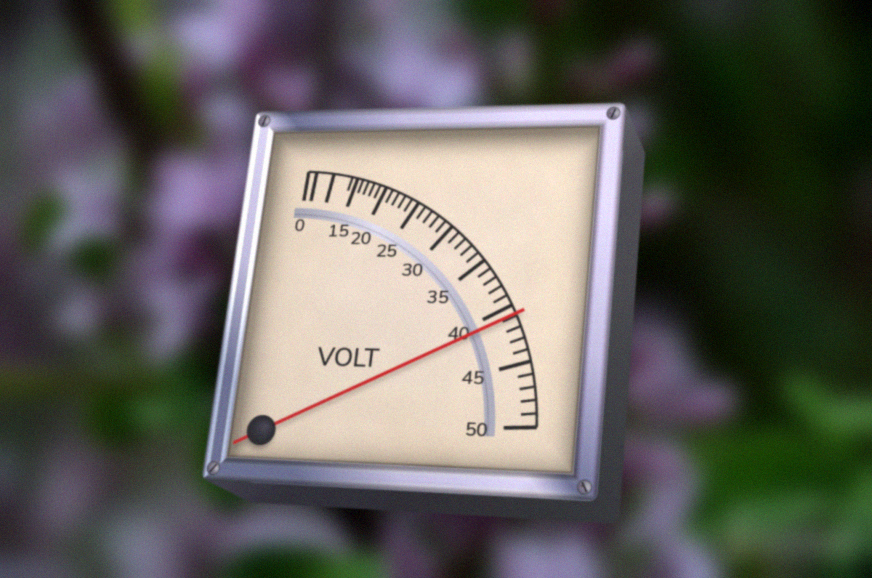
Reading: 41; V
